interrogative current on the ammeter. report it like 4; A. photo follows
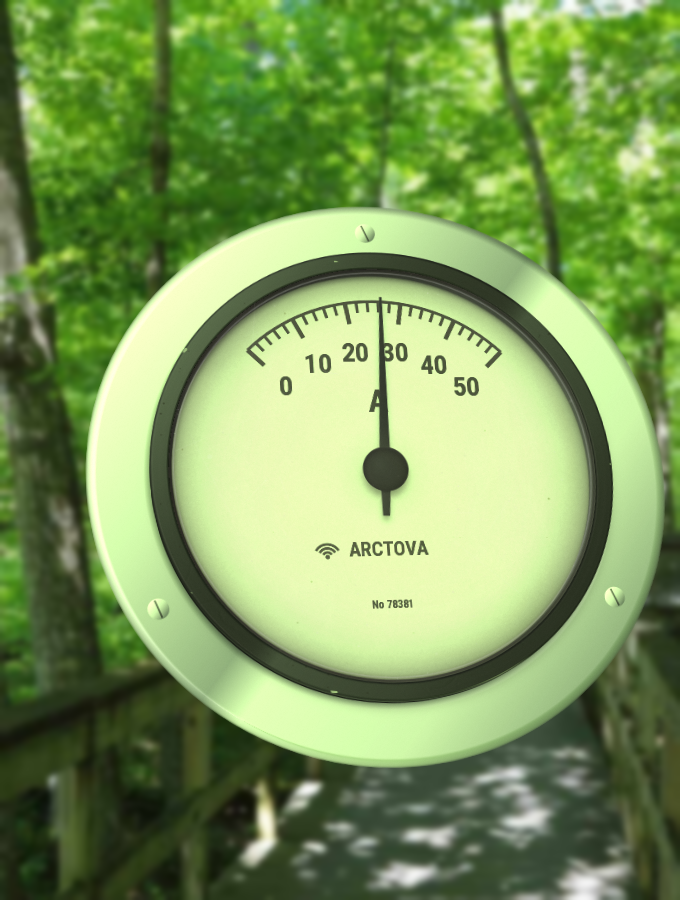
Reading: 26; A
